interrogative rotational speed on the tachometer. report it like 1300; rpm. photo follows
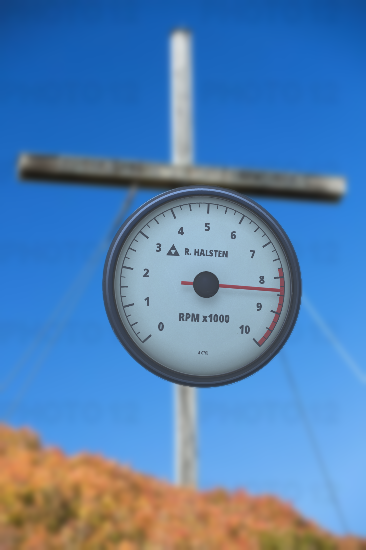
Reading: 8375; rpm
